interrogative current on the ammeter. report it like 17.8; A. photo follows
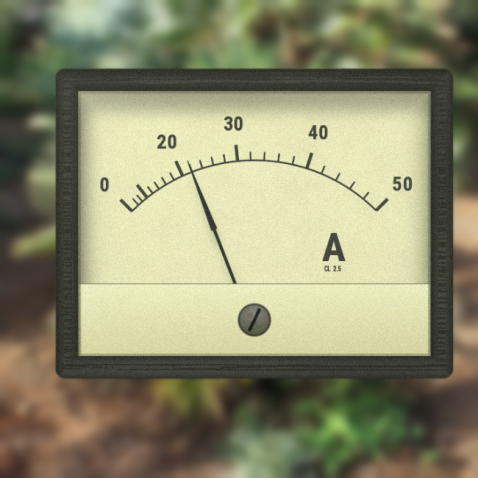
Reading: 22; A
